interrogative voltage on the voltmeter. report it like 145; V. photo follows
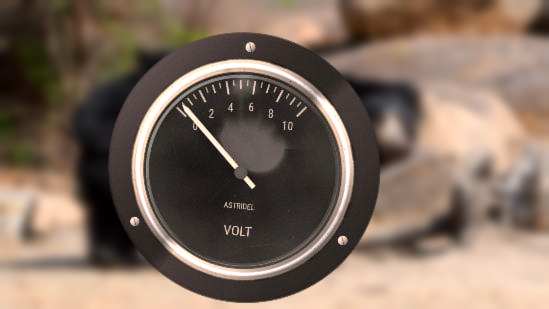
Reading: 0.5; V
